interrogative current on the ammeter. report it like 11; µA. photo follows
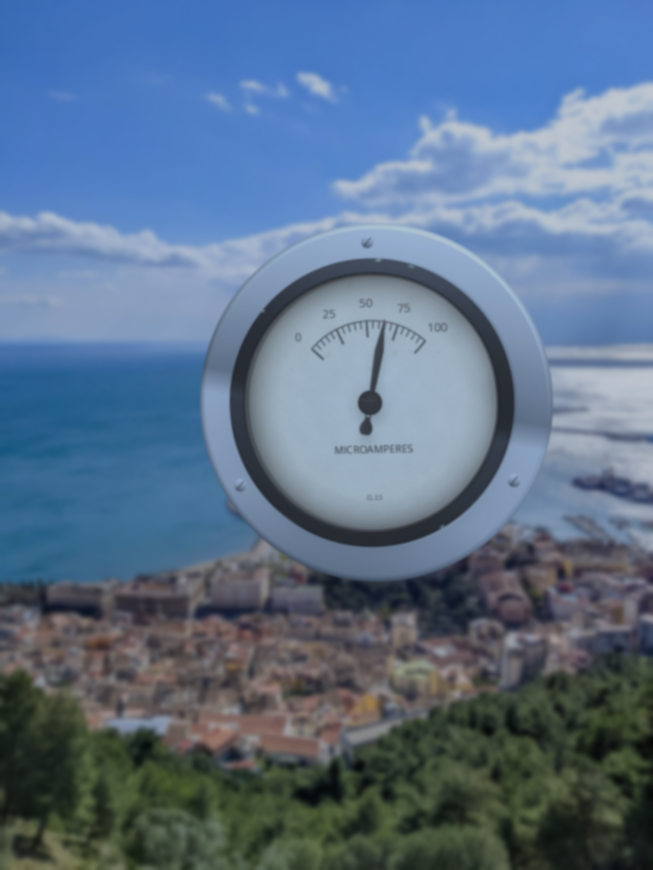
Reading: 65; µA
